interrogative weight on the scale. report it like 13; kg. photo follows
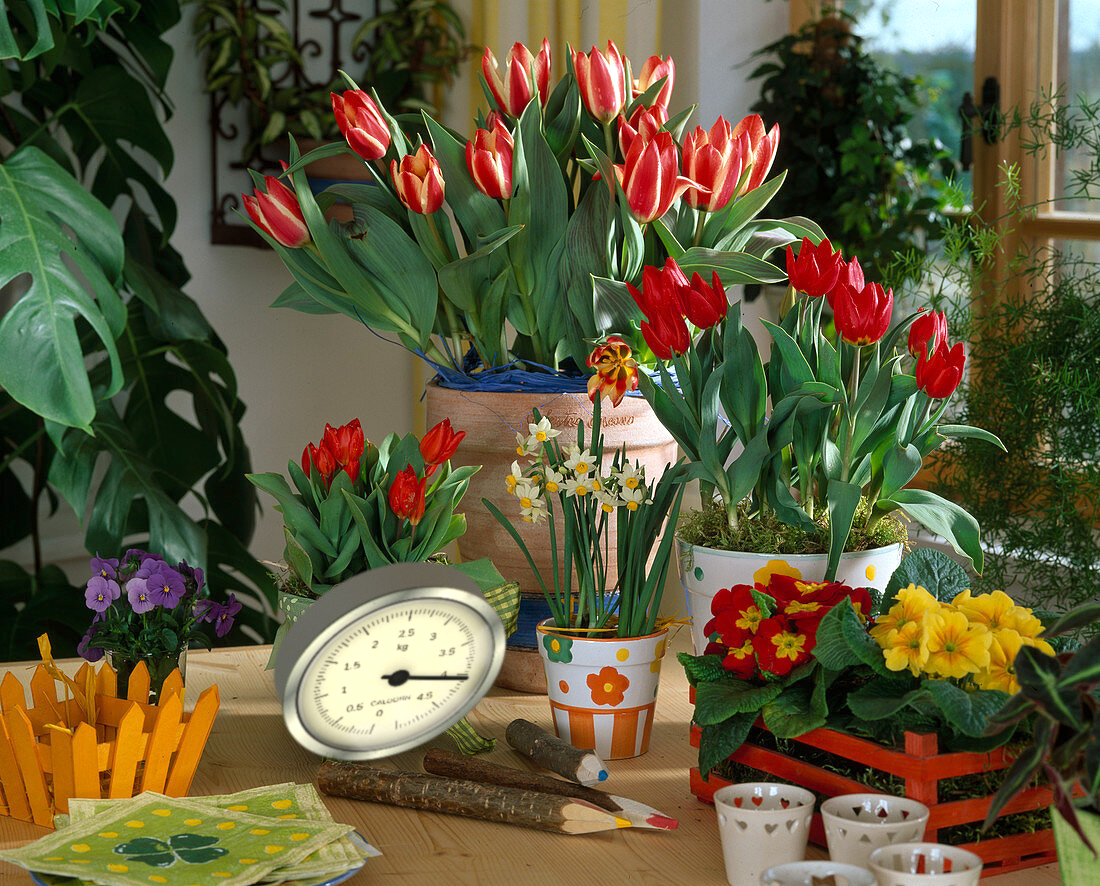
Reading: 4; kg
